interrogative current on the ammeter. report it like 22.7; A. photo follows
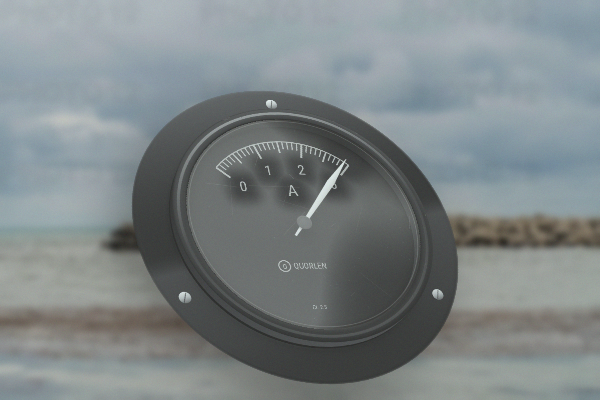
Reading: 2.9; A
